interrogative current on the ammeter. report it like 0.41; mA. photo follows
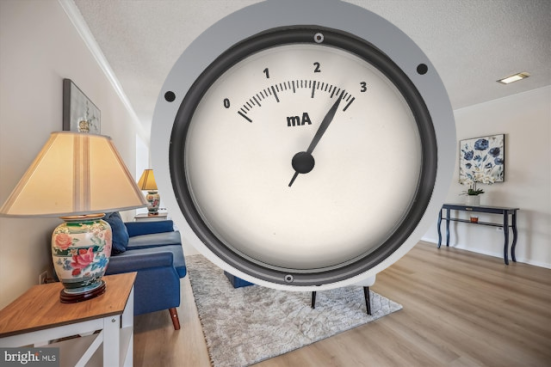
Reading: 2.7; mA
